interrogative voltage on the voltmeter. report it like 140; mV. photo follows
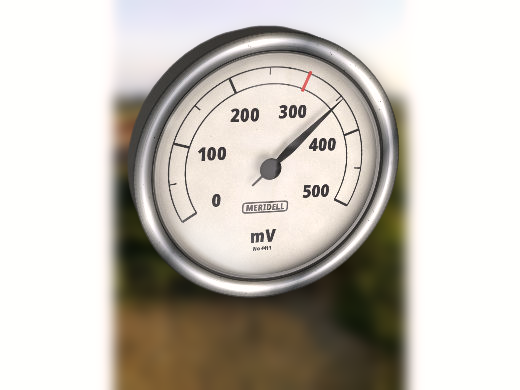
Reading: 350; mV
